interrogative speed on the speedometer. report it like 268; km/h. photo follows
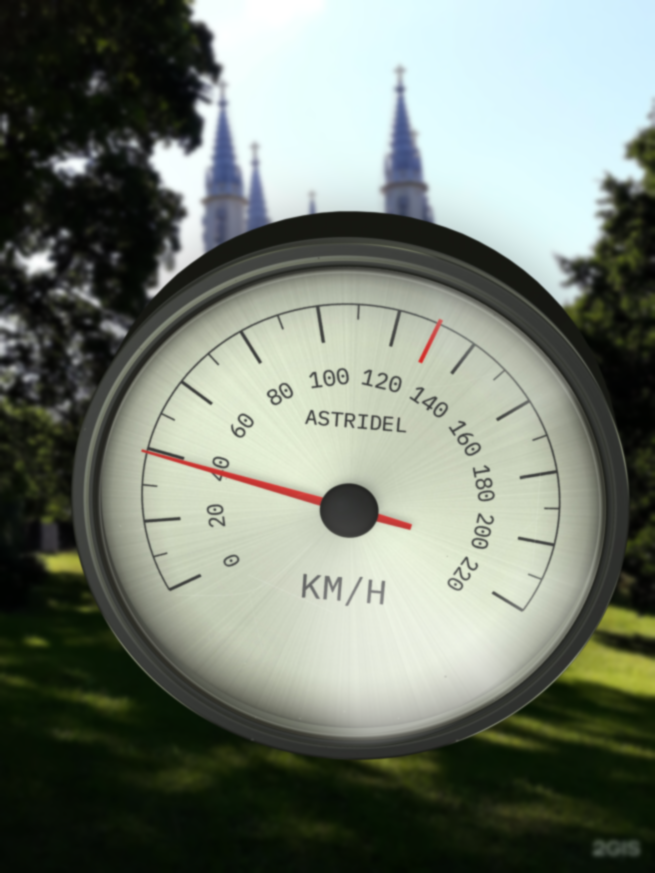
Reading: 40; km/h
